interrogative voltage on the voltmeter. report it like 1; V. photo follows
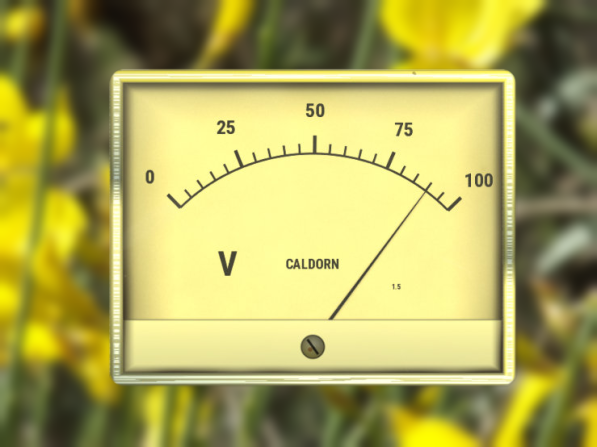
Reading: 90; V
